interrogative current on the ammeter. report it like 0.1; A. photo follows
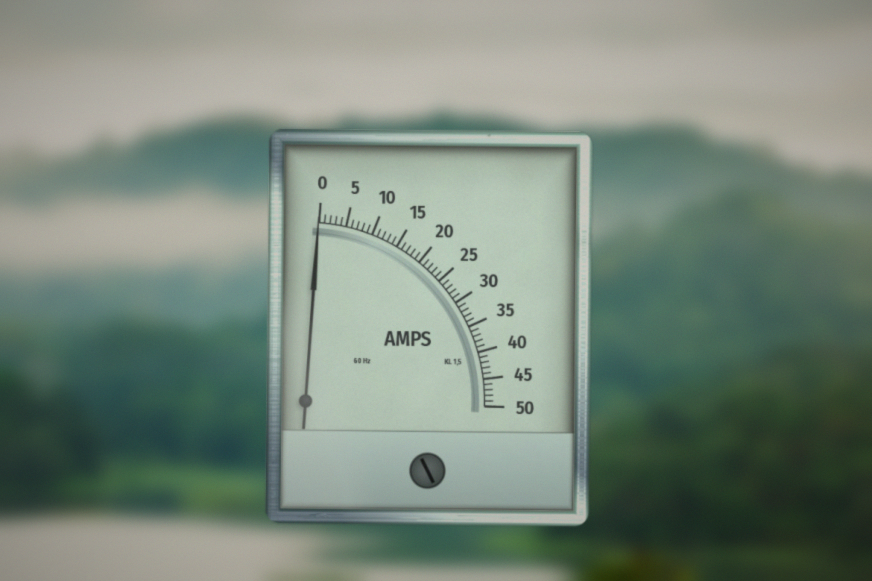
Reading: 0; A
